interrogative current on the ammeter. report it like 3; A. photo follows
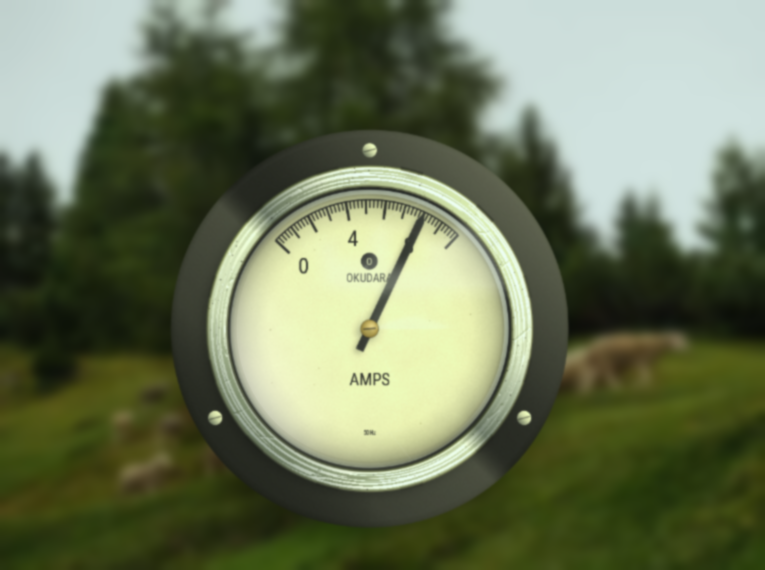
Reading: 8; A
